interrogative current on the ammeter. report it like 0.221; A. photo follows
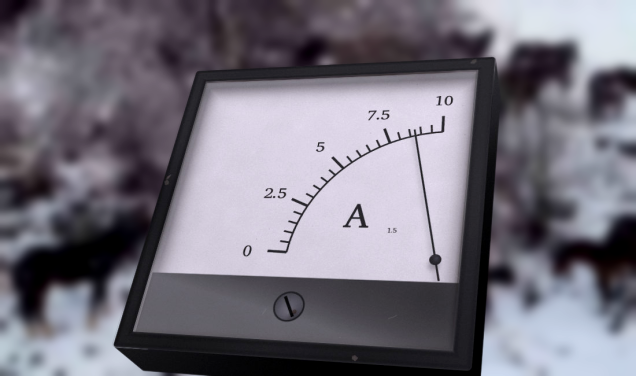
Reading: 8.75; A
